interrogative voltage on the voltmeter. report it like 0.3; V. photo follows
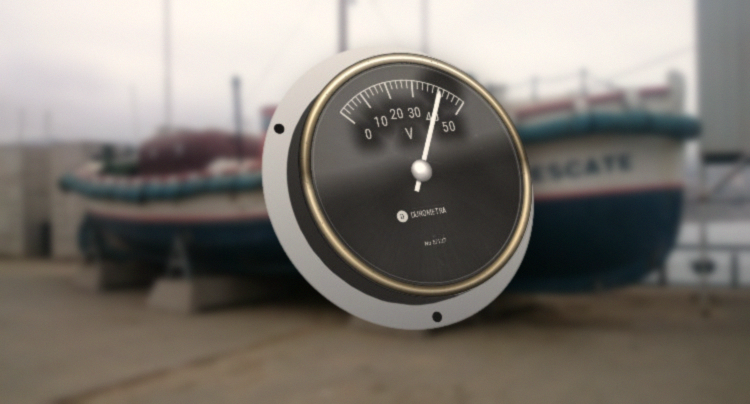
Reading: 40; V
